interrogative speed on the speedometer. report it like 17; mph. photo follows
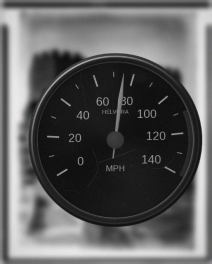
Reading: 75; mph
